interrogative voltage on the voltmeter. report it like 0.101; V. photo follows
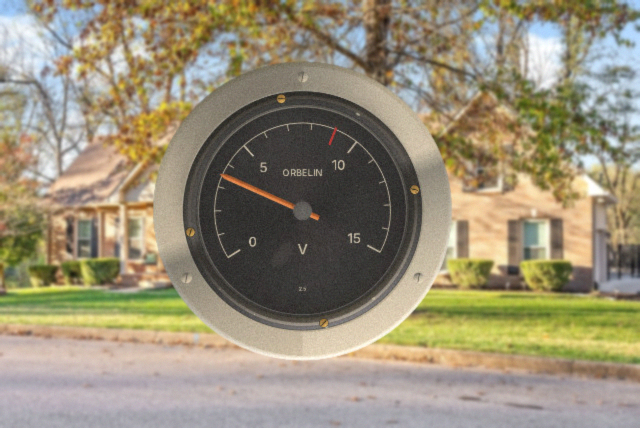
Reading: 3.5; V
